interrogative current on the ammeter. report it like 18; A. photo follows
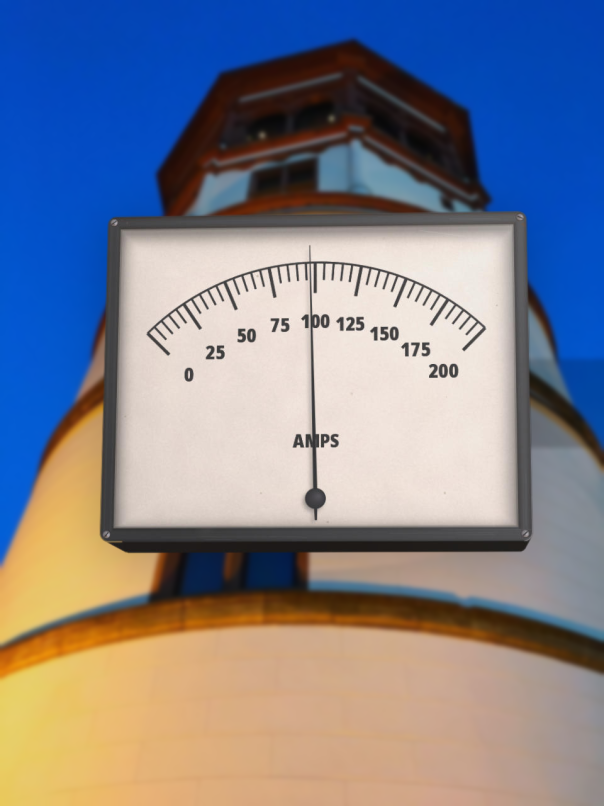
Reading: 97.5; A
